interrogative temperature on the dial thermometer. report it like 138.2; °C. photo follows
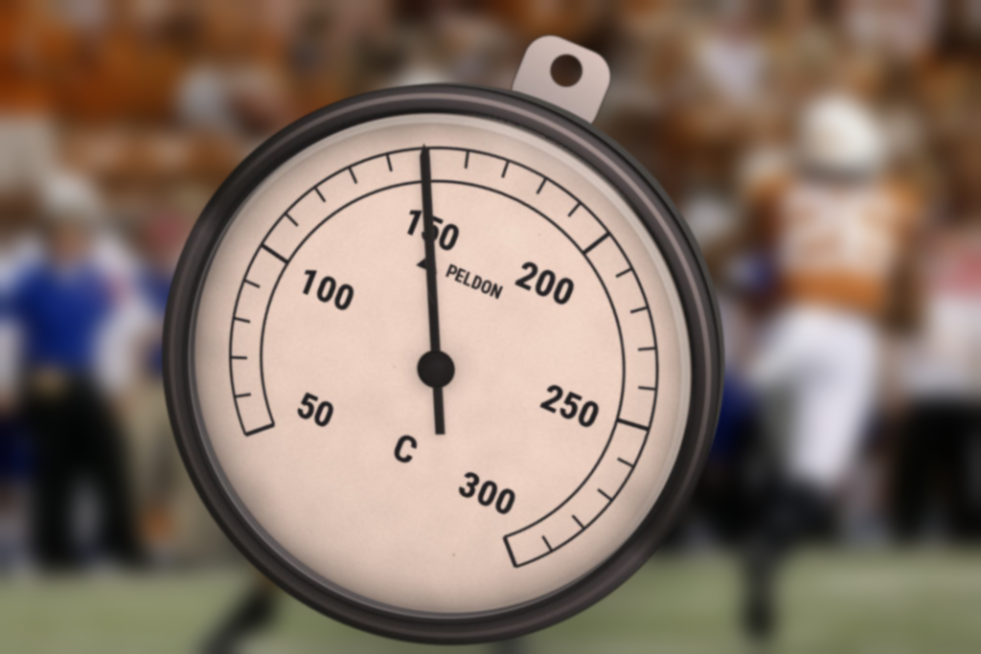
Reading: 150; °C
